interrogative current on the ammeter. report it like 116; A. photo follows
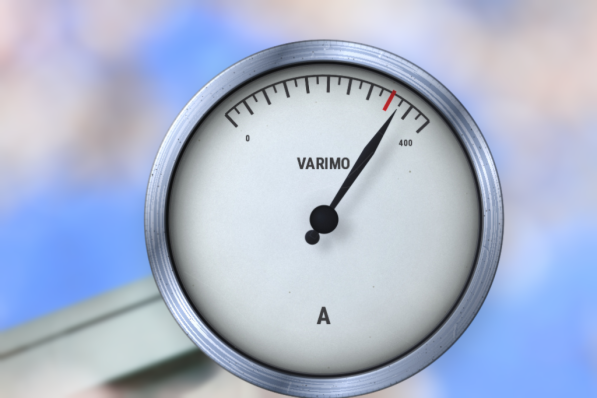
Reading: 340; A
